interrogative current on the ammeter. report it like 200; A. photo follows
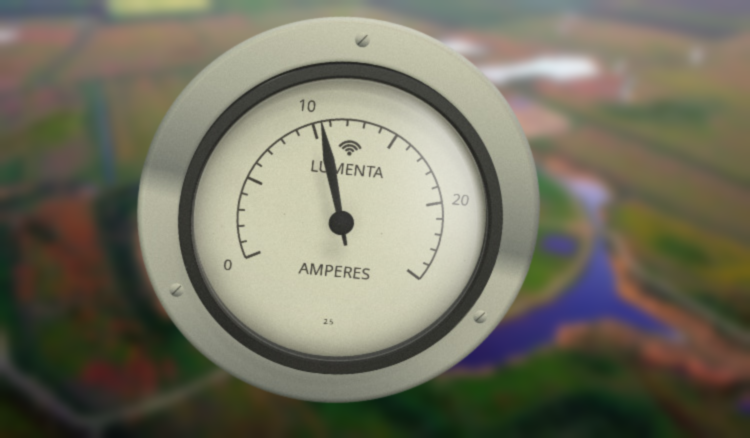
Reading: 10.5; A
